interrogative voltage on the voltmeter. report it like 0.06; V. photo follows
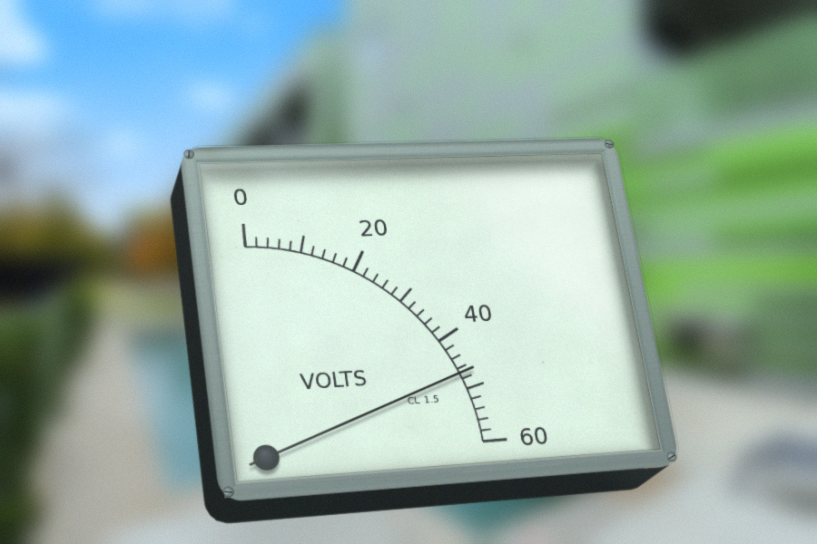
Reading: 47; V
